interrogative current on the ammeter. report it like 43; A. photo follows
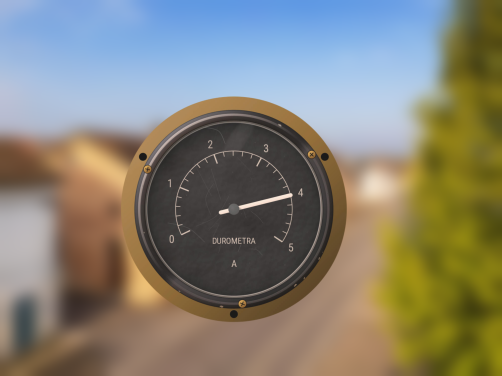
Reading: 4; A
